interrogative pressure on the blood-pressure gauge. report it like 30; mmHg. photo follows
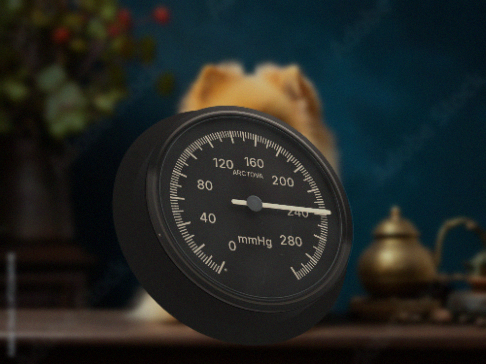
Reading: 240; mmHg
